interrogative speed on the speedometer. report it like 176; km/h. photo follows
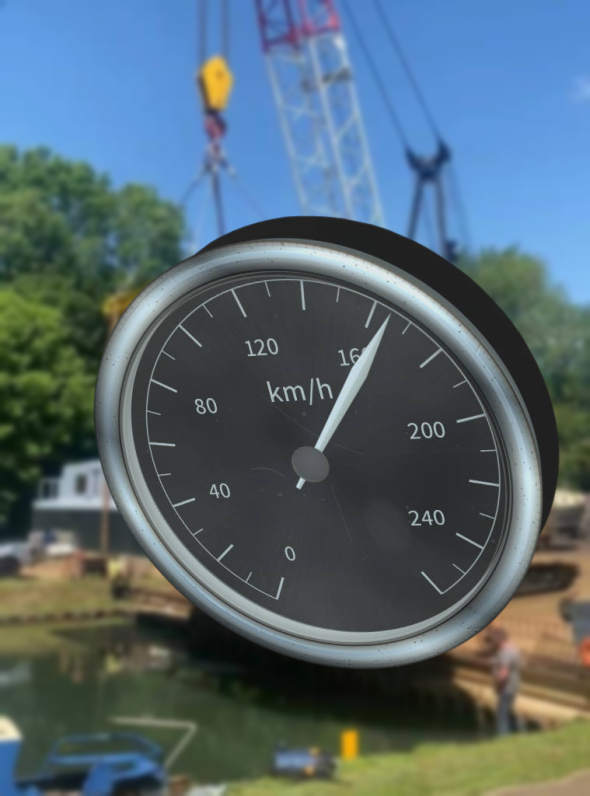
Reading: 165; km/h
